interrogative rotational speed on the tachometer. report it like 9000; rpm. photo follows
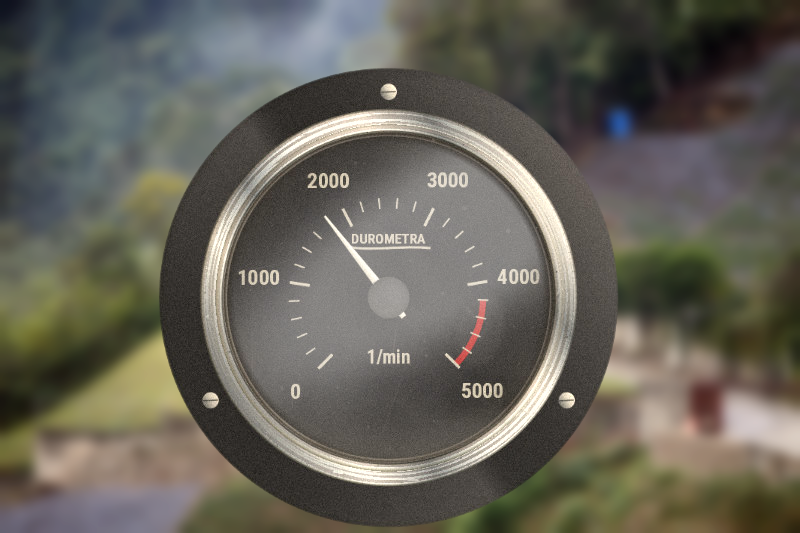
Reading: 1800; rpm
